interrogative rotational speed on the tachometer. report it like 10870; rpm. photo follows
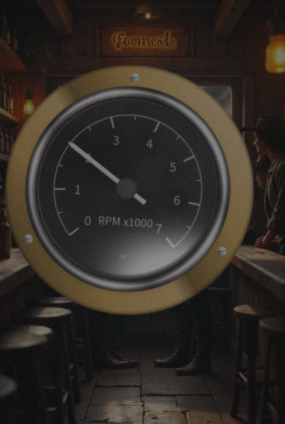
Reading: 2000; rpm
